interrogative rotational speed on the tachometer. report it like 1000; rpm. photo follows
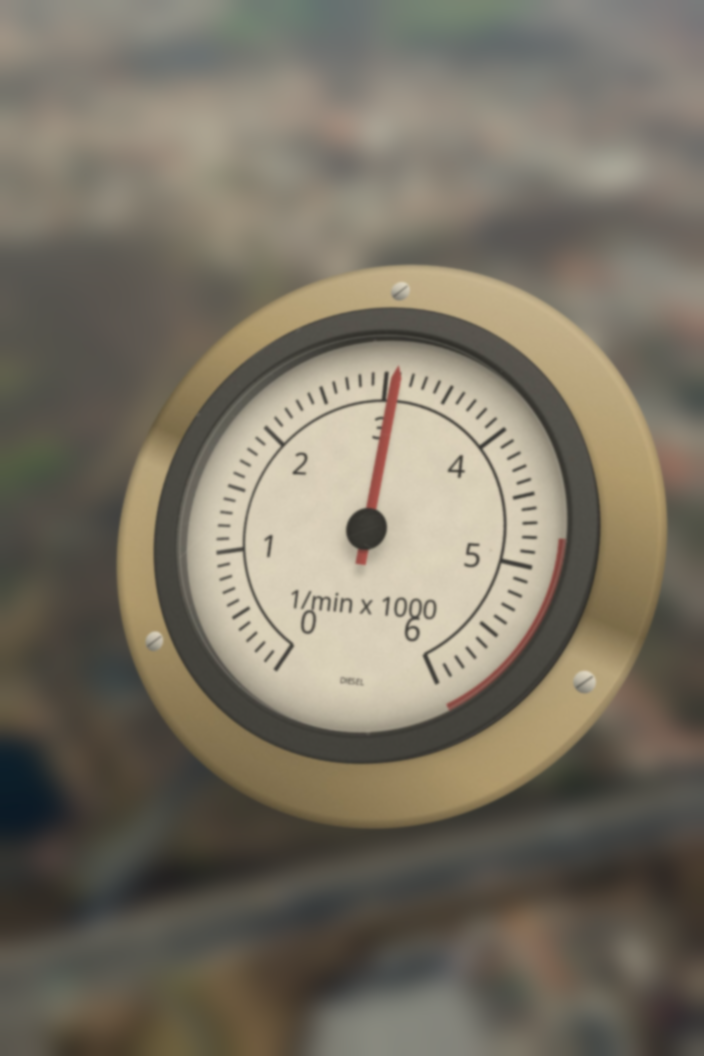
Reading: 3100; rpm
